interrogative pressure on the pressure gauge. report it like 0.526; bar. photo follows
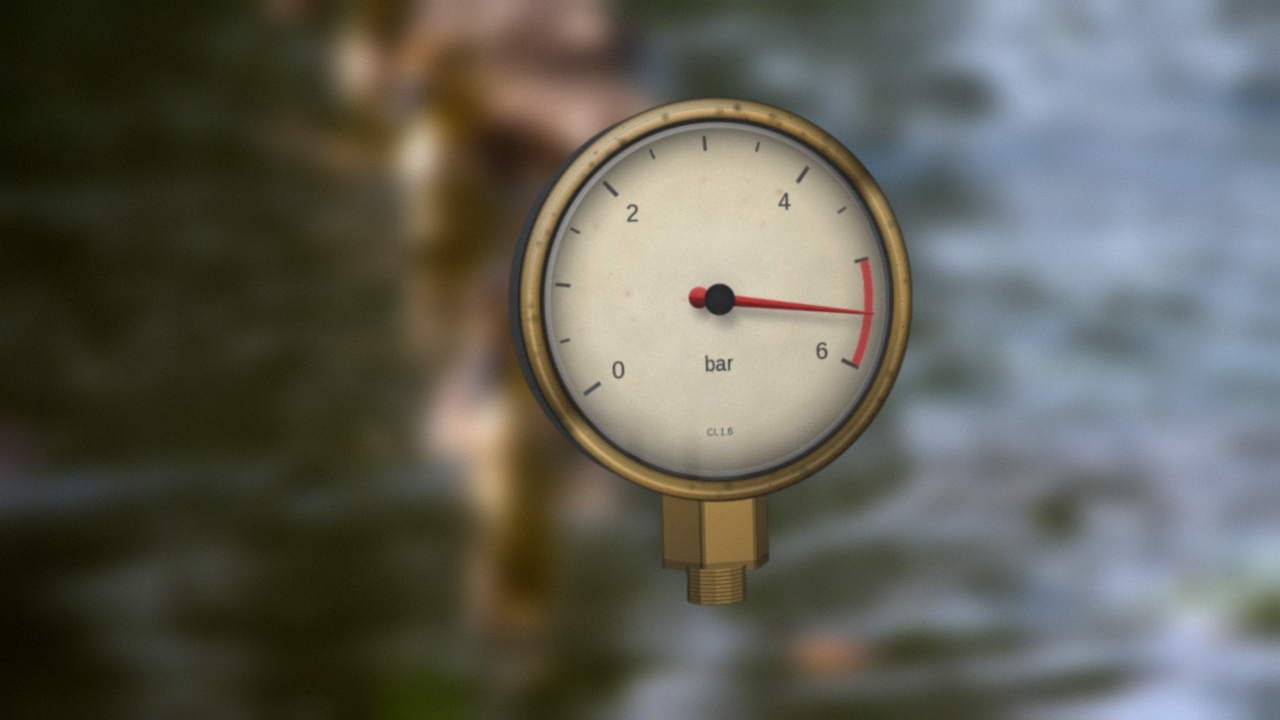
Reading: 5.5; bar
